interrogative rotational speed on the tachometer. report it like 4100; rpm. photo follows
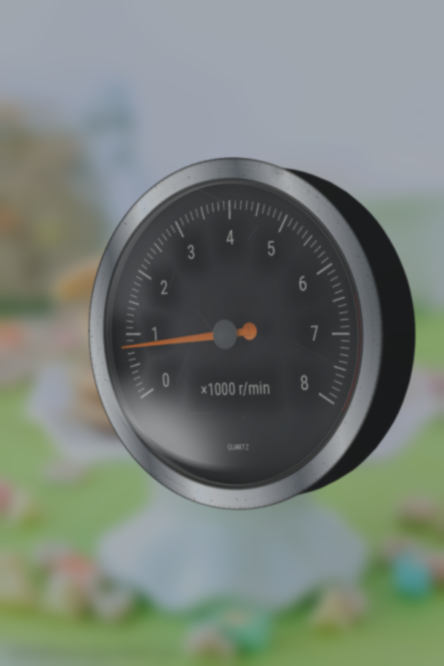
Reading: 800; rpm
